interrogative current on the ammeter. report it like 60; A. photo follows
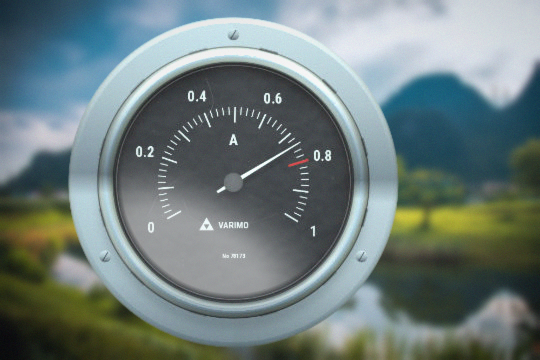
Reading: 0.74; A
